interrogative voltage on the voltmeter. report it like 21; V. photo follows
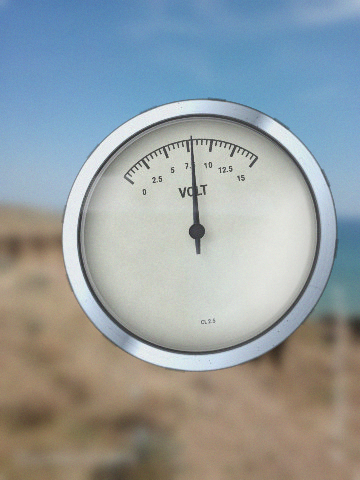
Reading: 8; V
